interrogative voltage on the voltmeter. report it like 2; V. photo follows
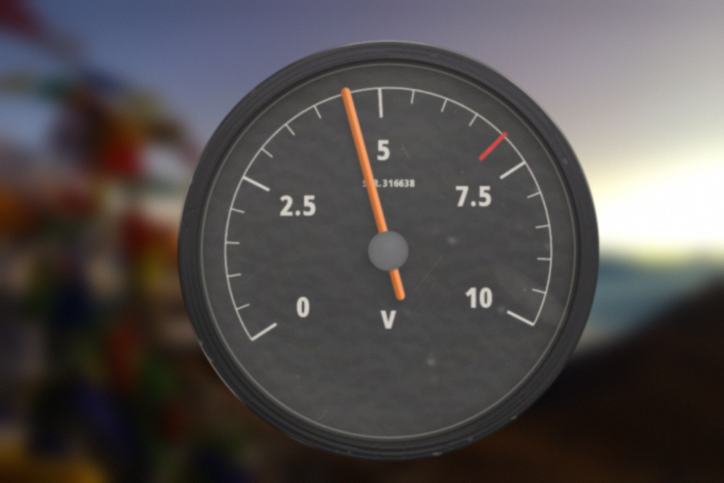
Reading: 4.5; V
